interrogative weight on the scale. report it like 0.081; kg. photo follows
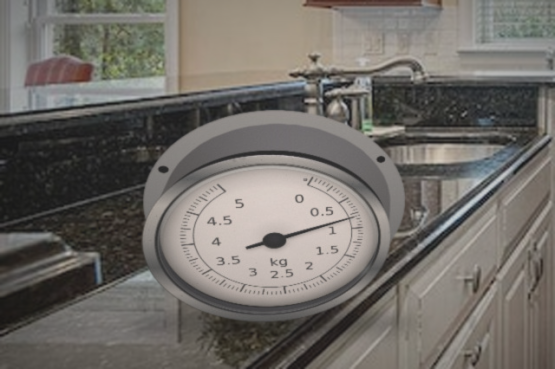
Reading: 0.75; kg
